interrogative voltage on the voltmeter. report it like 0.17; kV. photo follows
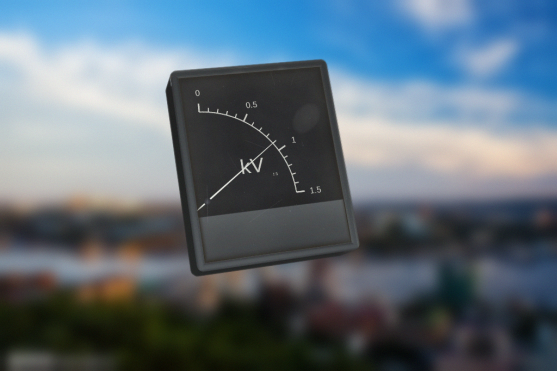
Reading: 0.9; kV
